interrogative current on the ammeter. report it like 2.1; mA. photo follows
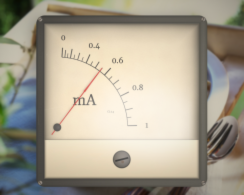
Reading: 0.55; mA
